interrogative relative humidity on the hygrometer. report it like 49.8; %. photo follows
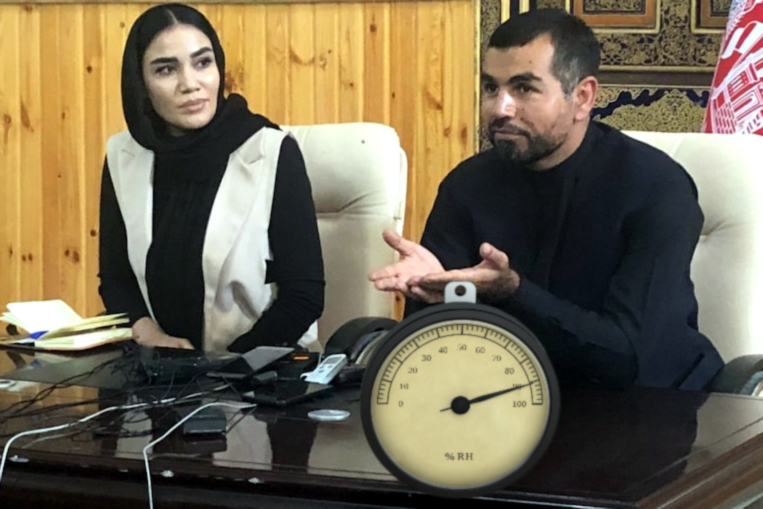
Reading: 90; %
